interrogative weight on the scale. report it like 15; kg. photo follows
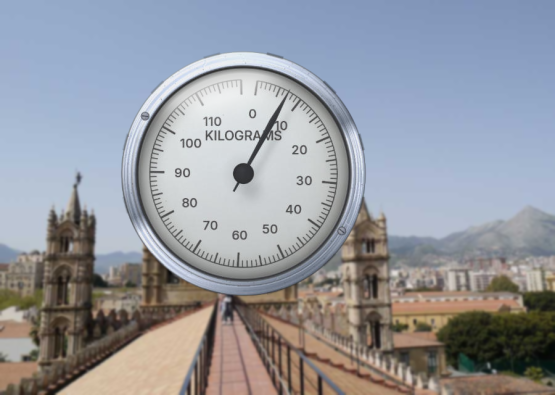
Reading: 7; kg
